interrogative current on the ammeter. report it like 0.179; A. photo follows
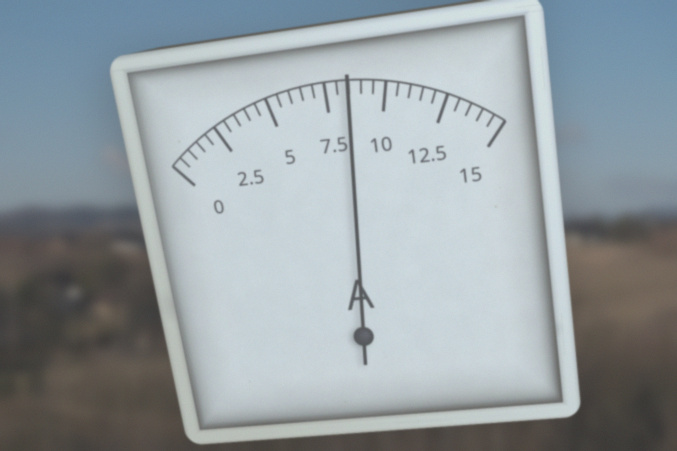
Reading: 8.5; A
